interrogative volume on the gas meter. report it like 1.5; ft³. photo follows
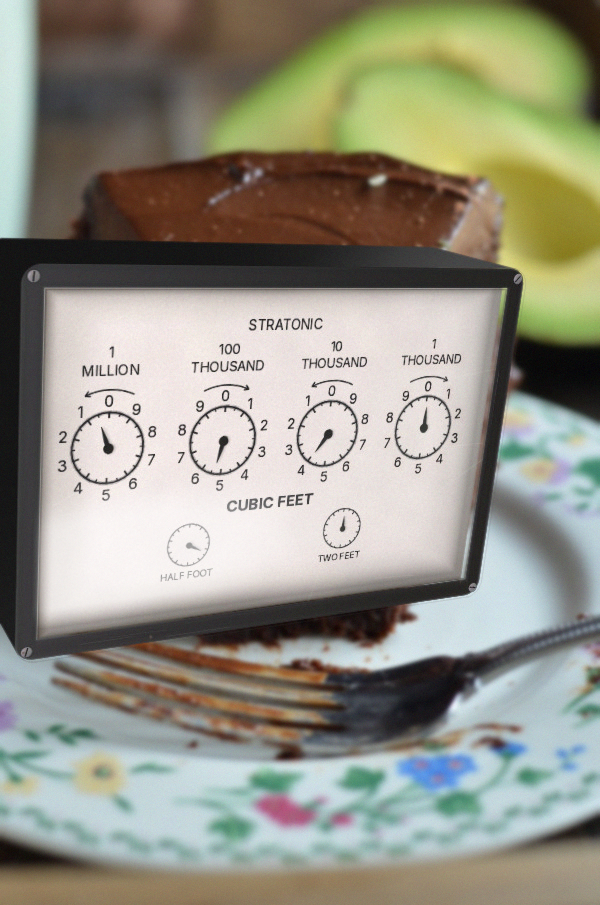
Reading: 54000; ft³
